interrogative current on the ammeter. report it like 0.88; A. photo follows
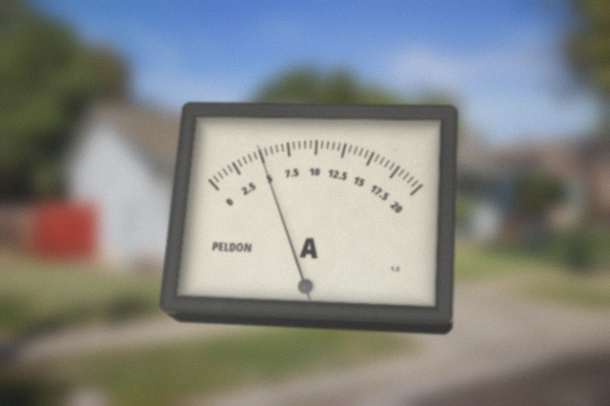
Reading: 5; A
